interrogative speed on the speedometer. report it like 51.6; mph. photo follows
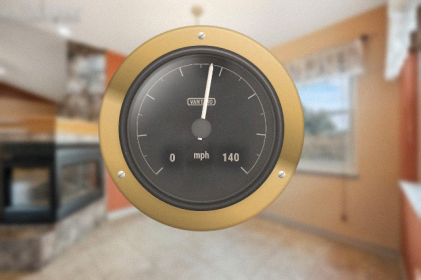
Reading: 75; mph
